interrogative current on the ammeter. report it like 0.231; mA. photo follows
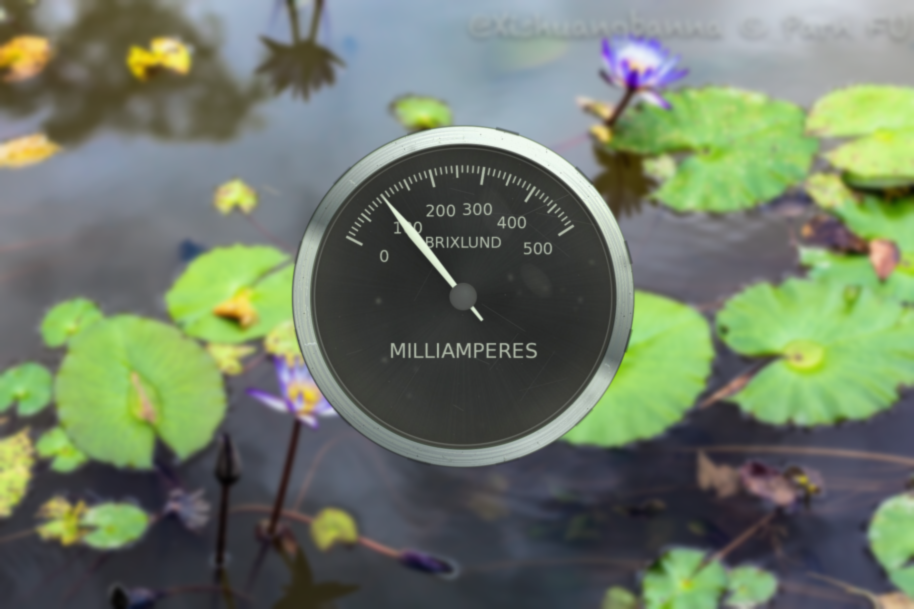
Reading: 100; mA
